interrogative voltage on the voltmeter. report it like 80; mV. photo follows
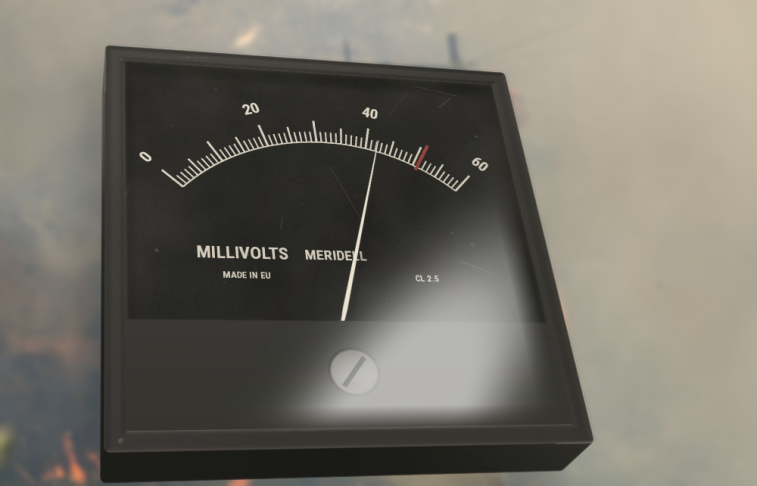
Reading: 42; mV
